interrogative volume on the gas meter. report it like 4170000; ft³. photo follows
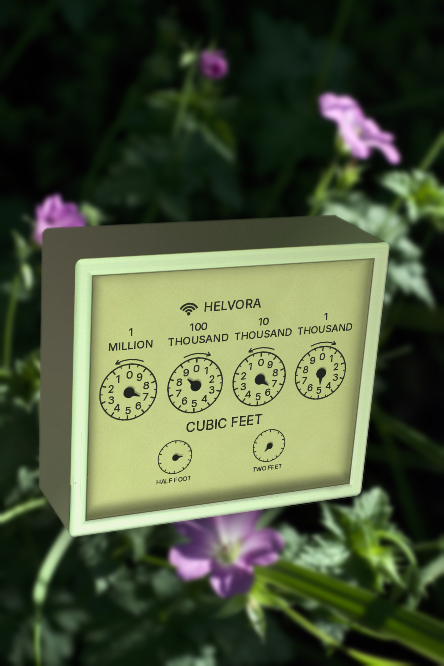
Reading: 686500; ft³
